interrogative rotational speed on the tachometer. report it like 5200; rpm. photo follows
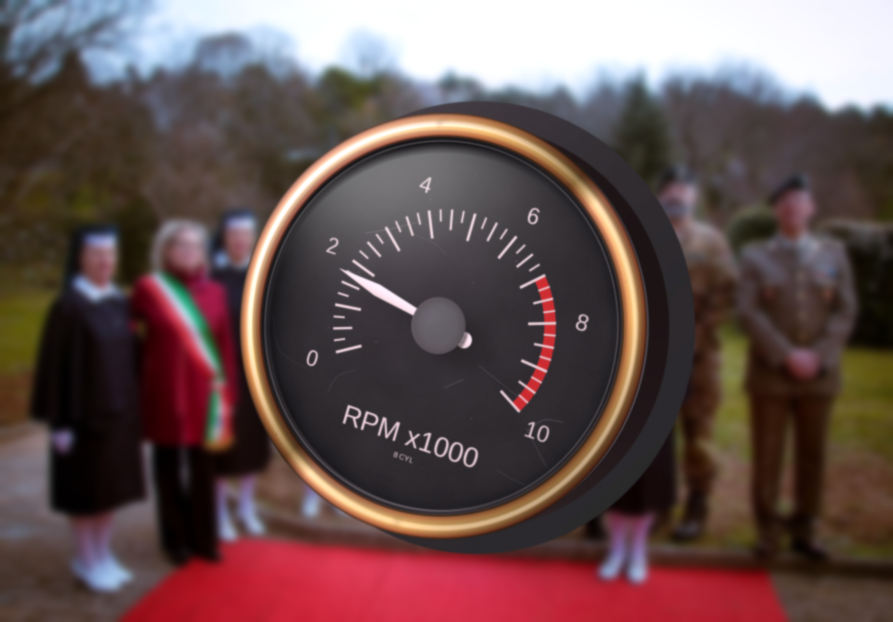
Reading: 1750; rpm
